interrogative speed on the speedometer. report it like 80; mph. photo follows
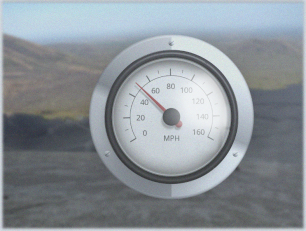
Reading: 50; mph
